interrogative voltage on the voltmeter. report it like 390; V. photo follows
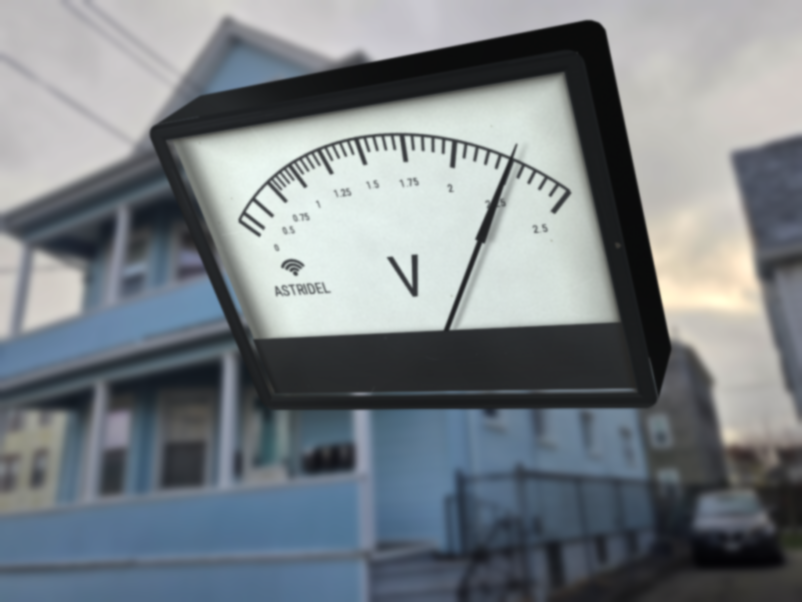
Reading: 2.25; V
